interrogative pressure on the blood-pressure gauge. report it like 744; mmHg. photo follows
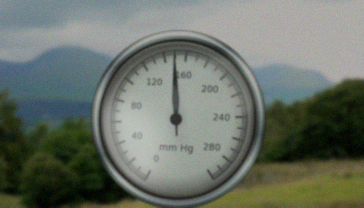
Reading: 150; mmHg
